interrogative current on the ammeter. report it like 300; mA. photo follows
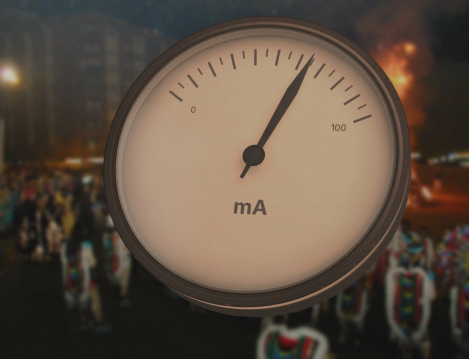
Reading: 65; mA
